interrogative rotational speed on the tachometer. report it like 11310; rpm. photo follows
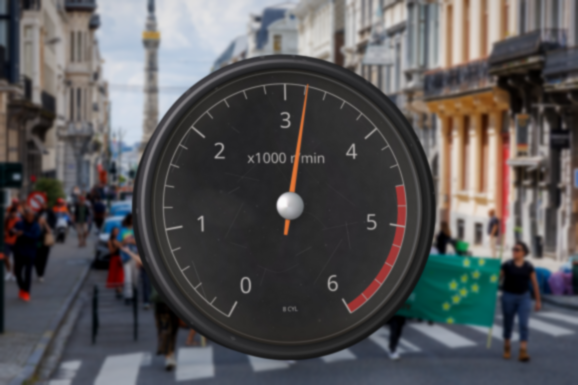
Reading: 3200; rpm
